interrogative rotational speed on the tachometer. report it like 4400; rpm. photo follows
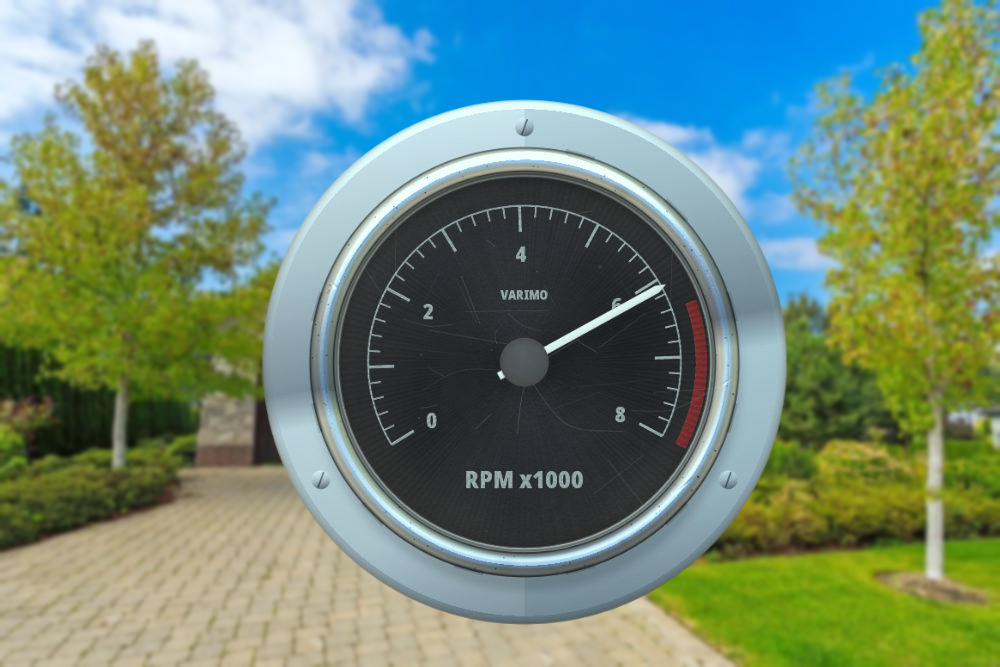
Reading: 6100; rpm
